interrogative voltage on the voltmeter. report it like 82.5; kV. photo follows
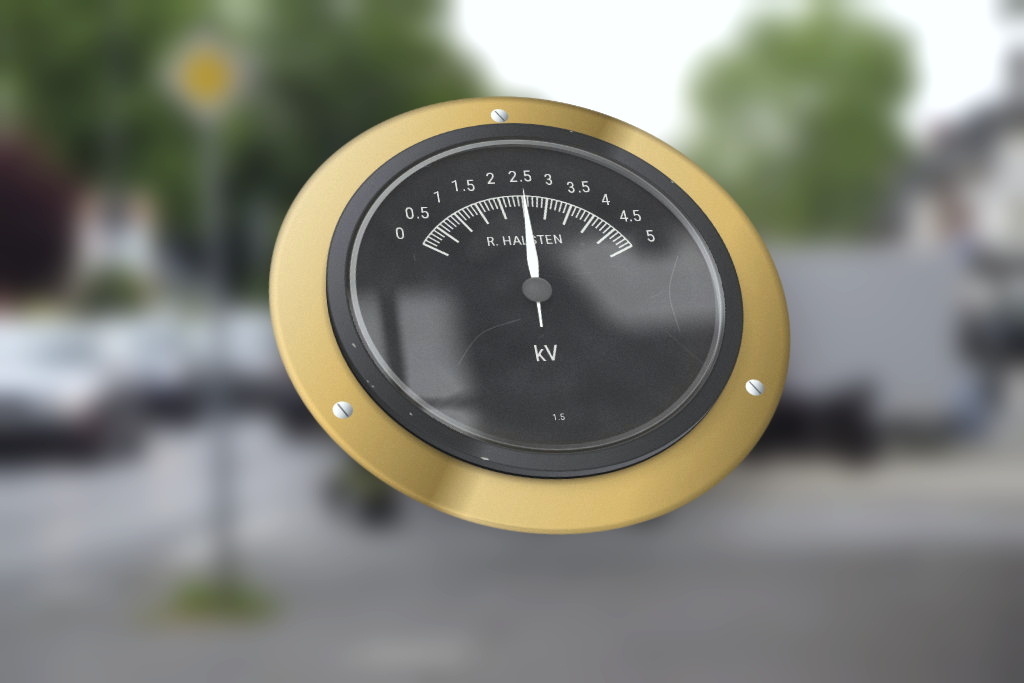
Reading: 2.5; kV
